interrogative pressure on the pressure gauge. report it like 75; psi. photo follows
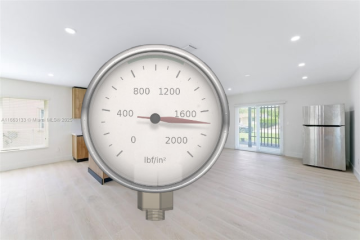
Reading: 1700; psi
